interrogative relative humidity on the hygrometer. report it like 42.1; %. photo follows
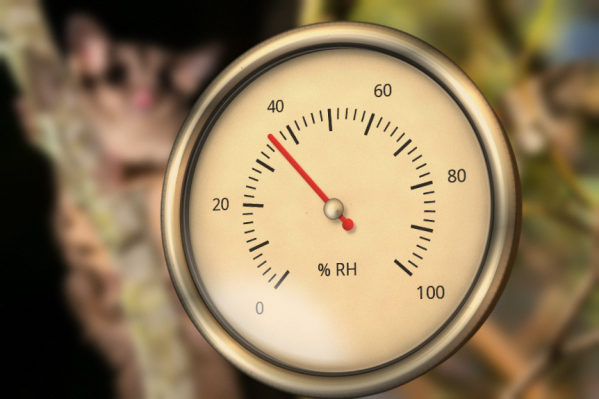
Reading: 36; %
